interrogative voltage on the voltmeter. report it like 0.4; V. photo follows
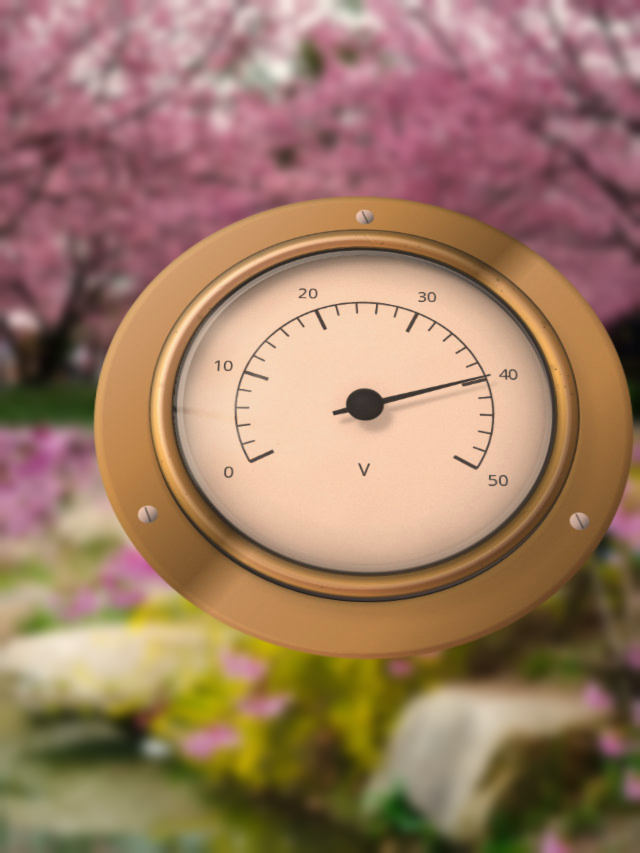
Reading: 40; V
